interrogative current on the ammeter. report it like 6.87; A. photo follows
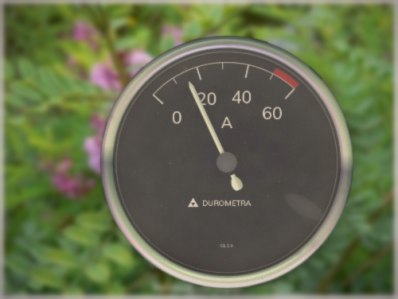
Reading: 15; A
